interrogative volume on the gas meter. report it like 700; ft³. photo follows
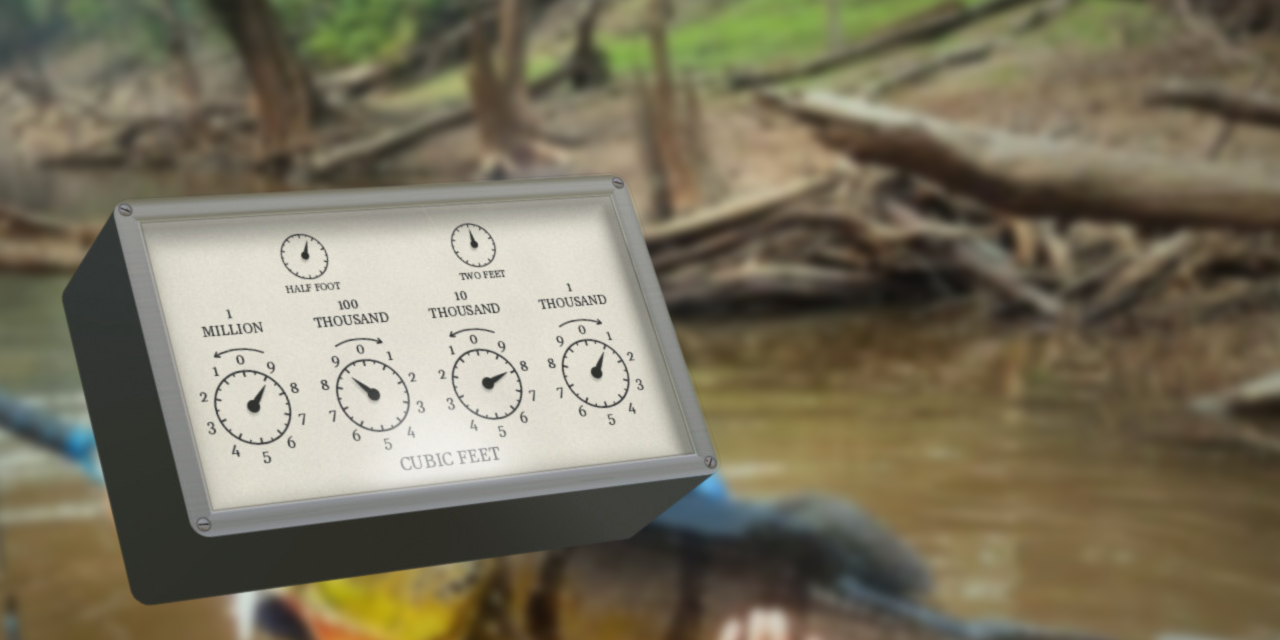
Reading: 888100; ft³
